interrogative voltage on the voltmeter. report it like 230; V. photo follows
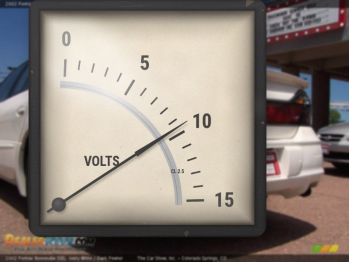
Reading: 9.5; V
